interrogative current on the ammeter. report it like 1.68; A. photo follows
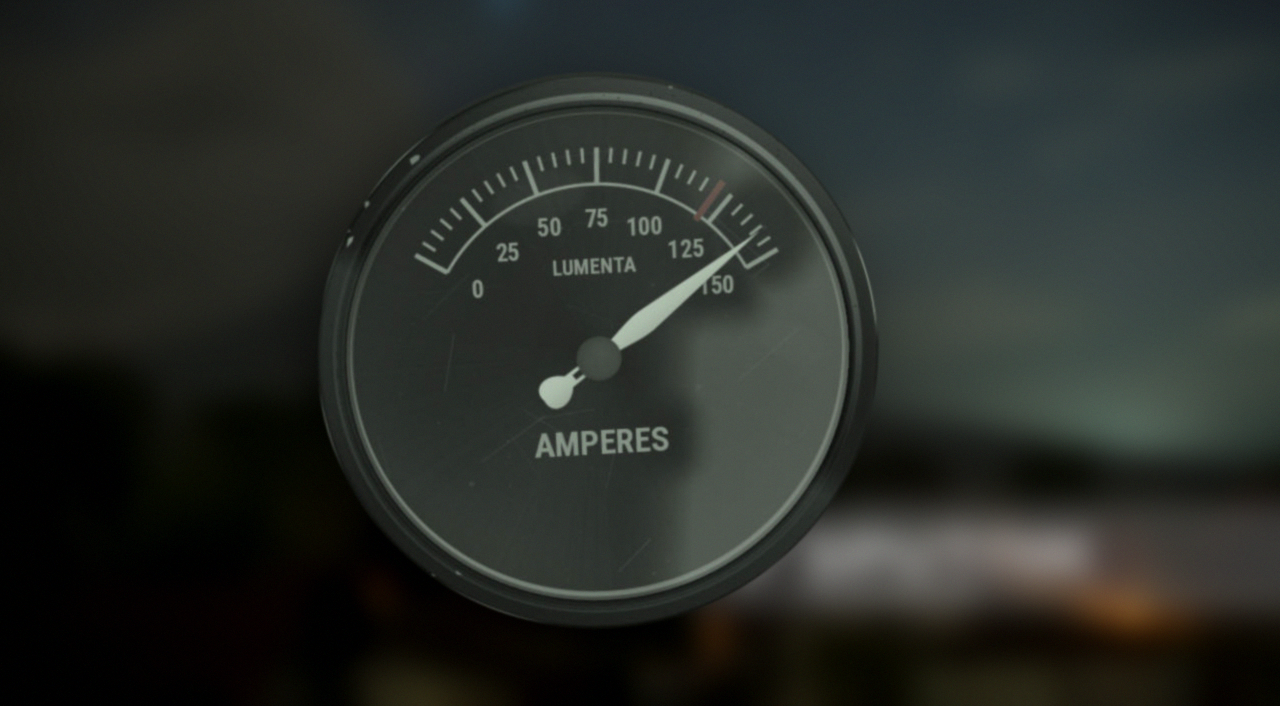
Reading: 140; A
